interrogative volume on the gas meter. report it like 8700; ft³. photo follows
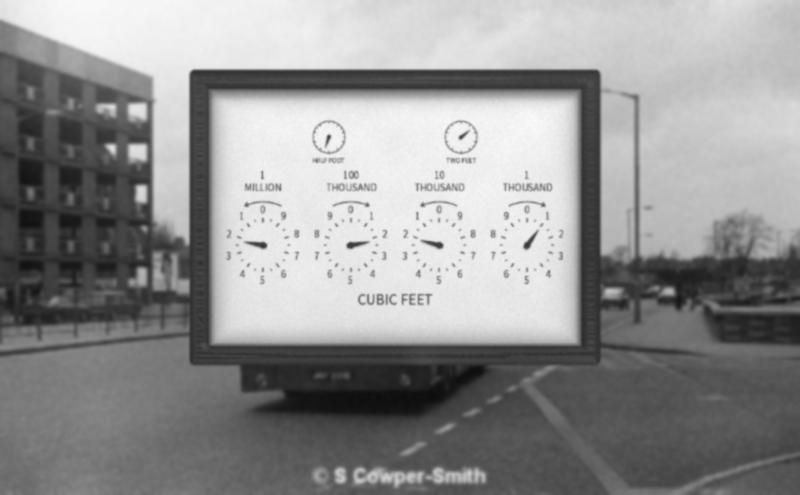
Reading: 222100; ft³
